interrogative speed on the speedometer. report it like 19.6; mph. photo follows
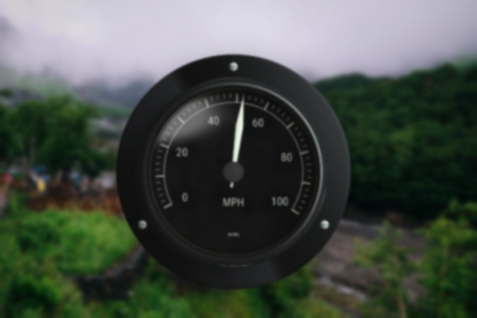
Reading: 52; mph
